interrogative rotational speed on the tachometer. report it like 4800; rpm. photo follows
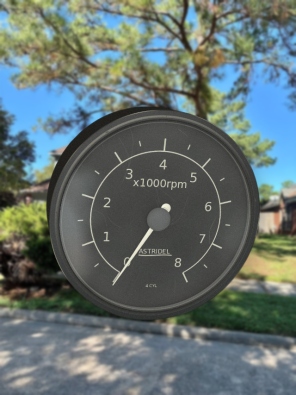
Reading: 0; rpm
